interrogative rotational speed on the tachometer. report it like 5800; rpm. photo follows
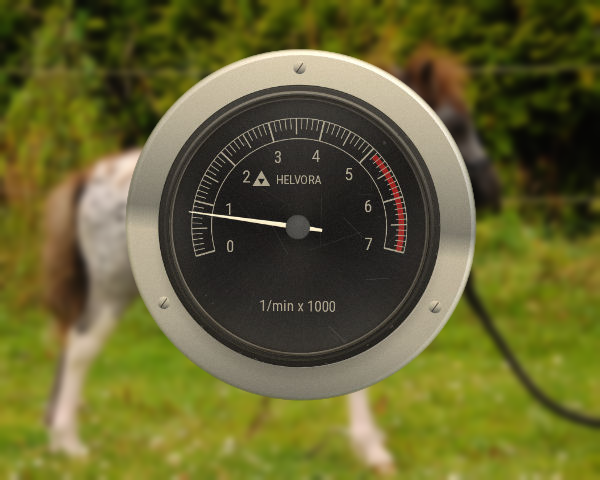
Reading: 800; rpm
